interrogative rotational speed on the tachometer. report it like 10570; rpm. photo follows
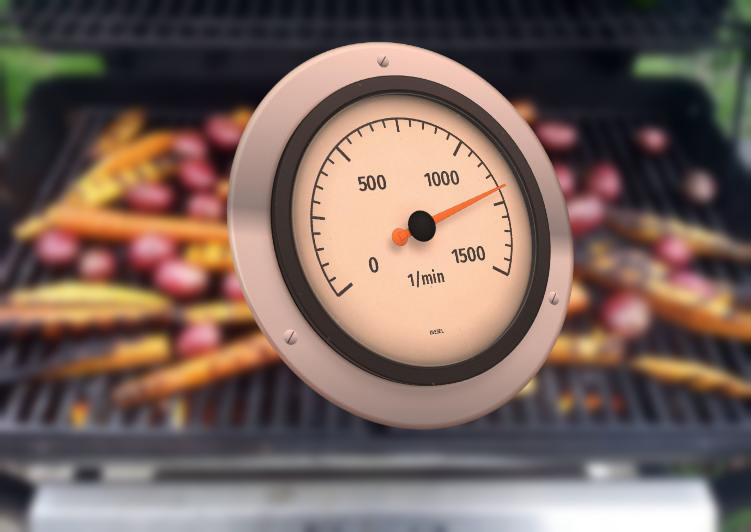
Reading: 1200; rpm
